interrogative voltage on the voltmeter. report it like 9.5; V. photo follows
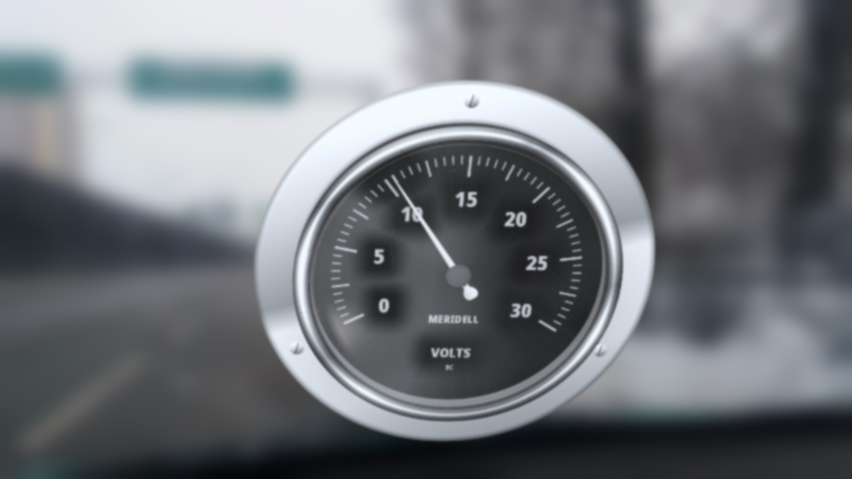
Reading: 10.5; V
